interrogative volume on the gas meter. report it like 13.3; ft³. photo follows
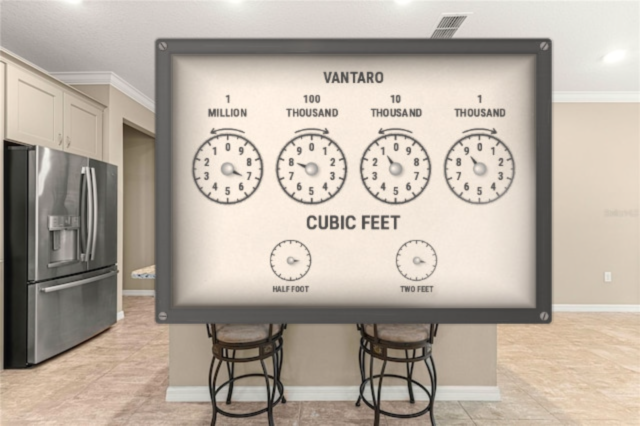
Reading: 680900; ft³
